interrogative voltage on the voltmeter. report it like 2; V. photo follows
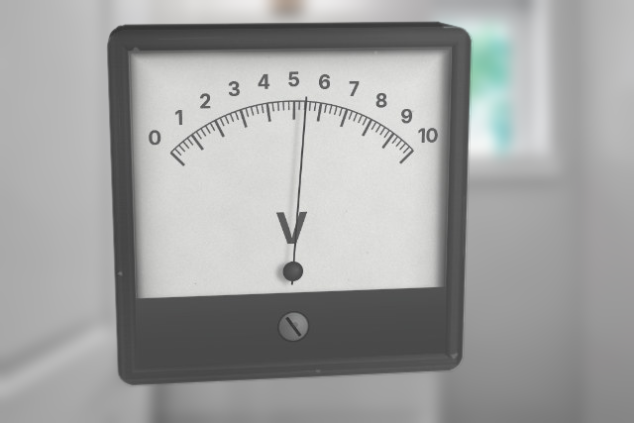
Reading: 5.4; V
